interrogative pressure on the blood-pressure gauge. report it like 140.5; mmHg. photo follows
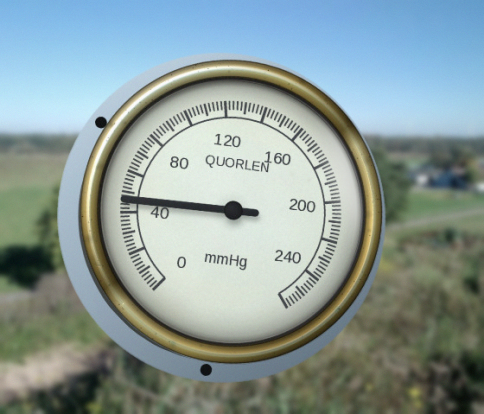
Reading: 46; mmHg
